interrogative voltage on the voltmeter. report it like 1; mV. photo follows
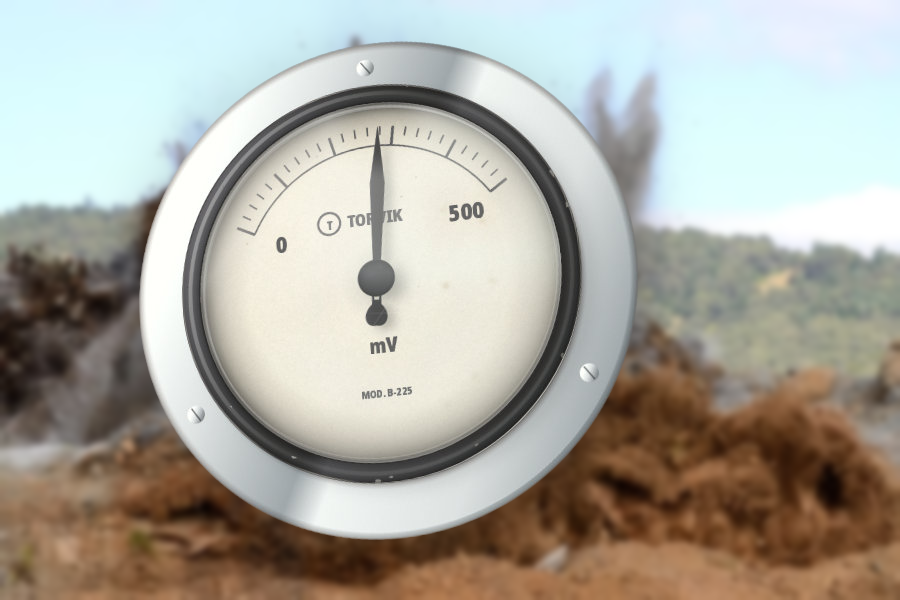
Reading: 280; mV
